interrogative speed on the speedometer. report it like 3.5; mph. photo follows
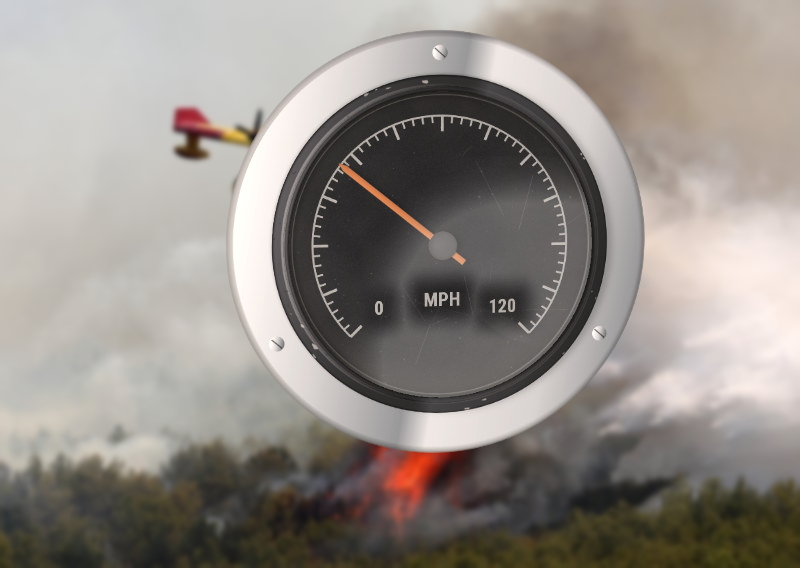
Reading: 37; mph
